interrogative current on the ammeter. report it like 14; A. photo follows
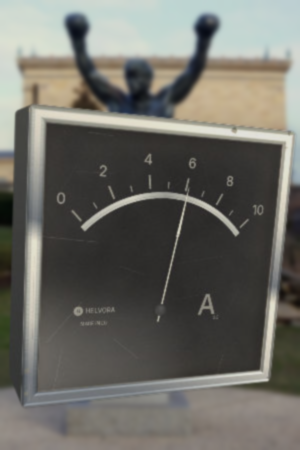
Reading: 6; A
